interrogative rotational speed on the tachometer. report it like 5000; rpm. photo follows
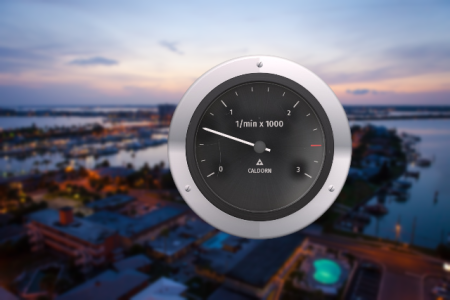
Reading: 600; rpm
